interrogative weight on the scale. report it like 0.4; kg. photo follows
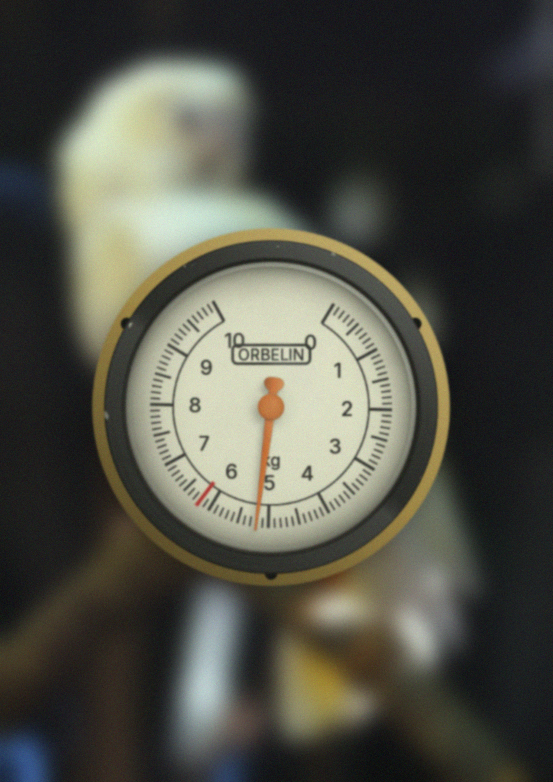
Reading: 5.2; kg
